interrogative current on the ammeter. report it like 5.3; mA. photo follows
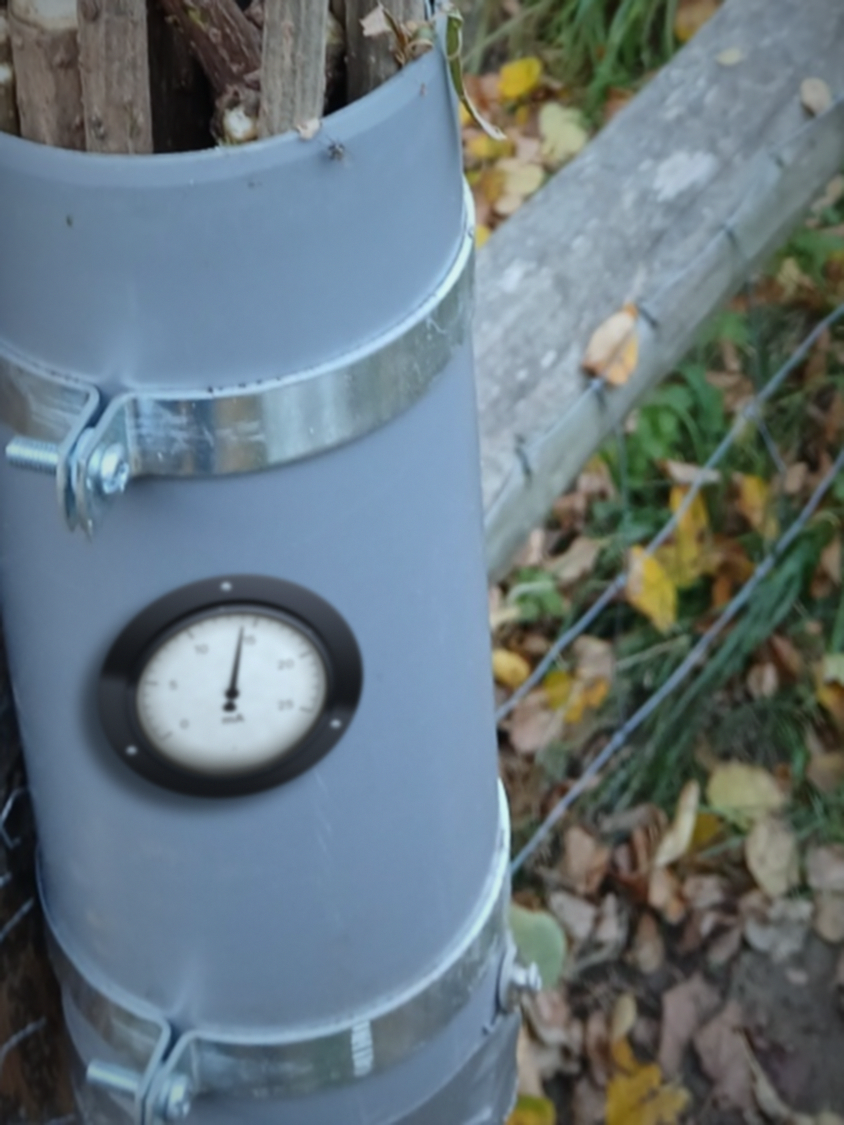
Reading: 14; mA
